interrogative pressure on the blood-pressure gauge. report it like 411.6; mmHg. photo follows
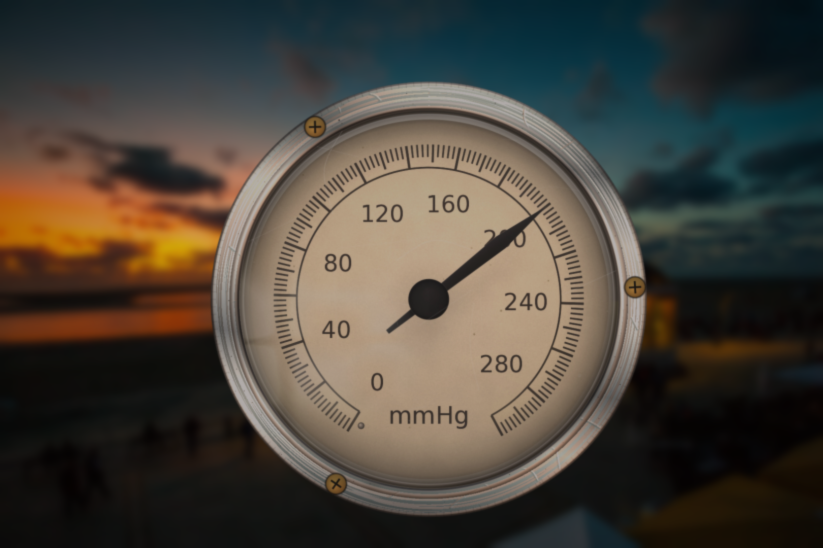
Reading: 200; mmHg
